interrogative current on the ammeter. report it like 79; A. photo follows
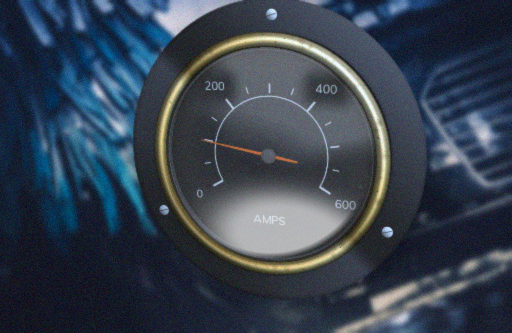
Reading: 100; A
